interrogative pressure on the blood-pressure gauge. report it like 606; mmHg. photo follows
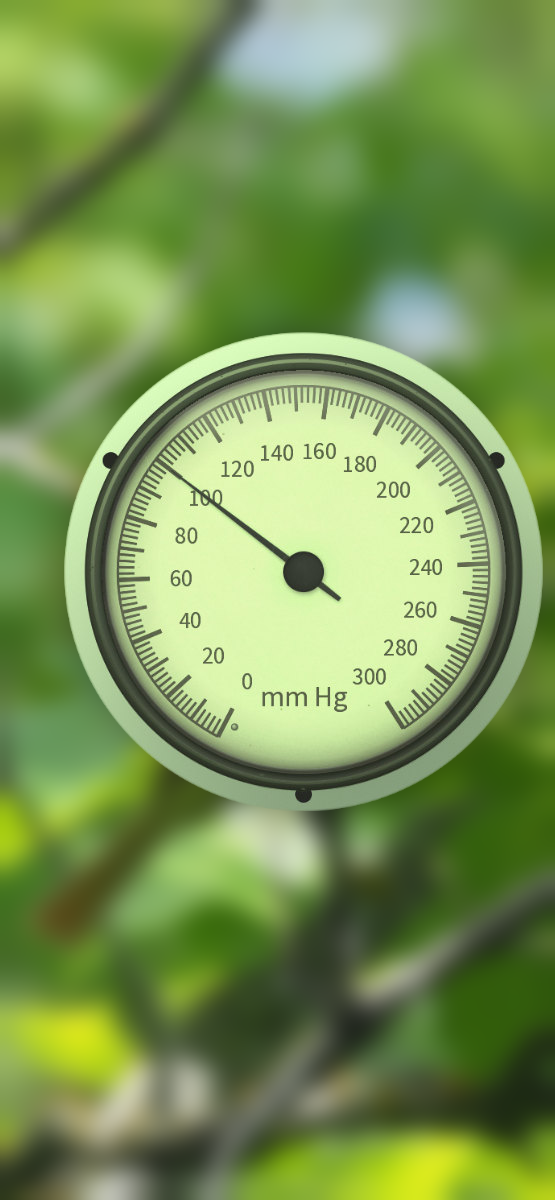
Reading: 100; mmHg
